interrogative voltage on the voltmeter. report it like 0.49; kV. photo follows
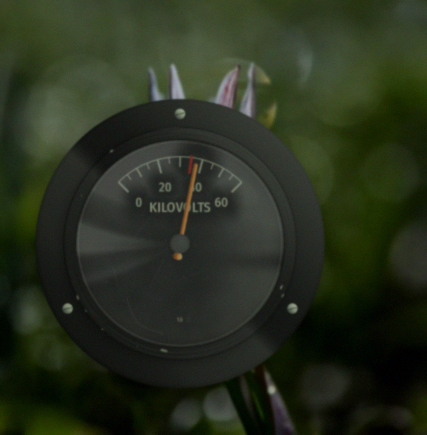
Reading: 37.5; kV
